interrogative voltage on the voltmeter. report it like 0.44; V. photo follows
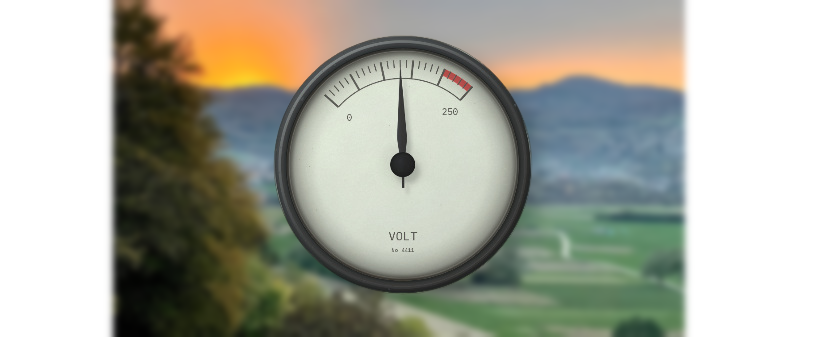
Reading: 130; V
